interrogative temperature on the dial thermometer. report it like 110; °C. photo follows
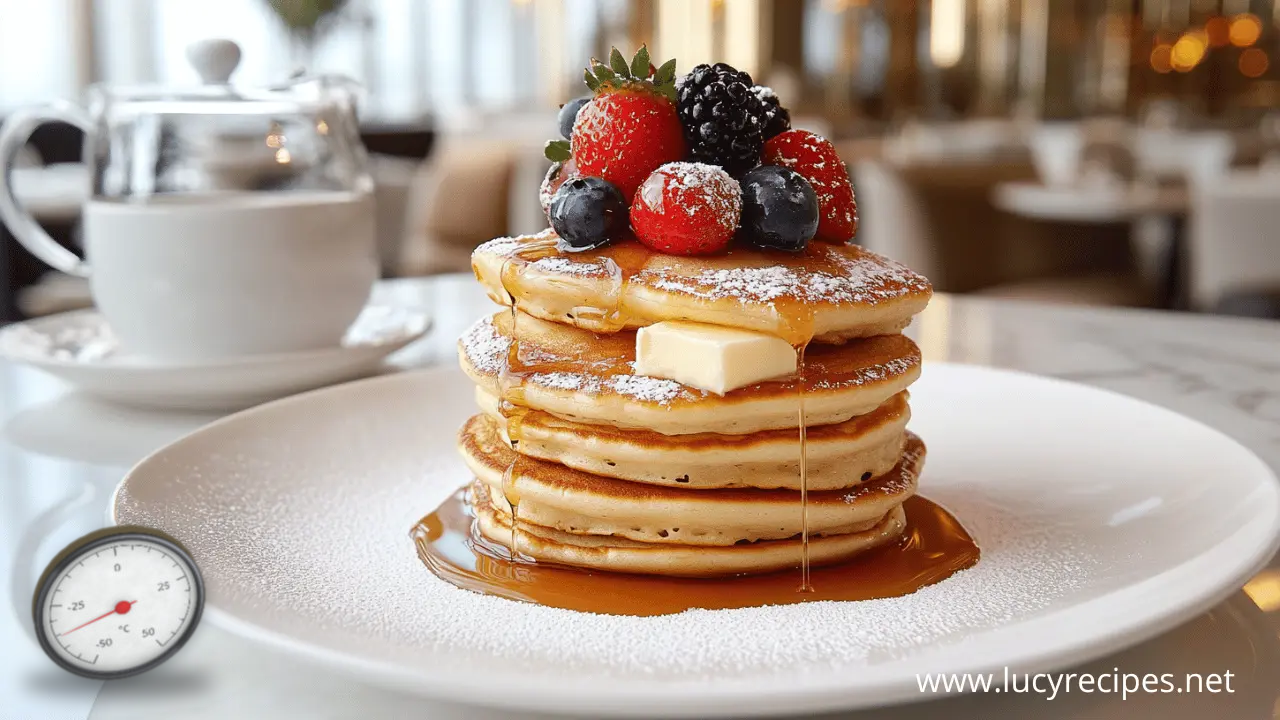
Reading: -35; °C
